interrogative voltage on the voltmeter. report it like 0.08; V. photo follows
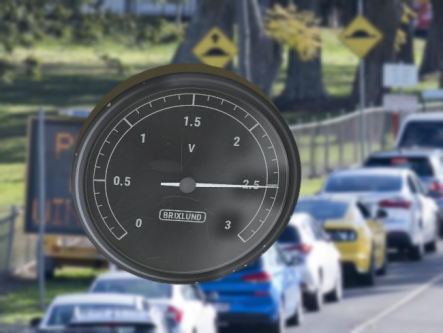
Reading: 2.5; V
